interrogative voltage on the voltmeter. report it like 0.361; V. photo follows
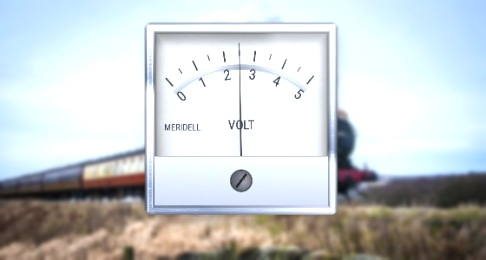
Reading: 2.5; V
